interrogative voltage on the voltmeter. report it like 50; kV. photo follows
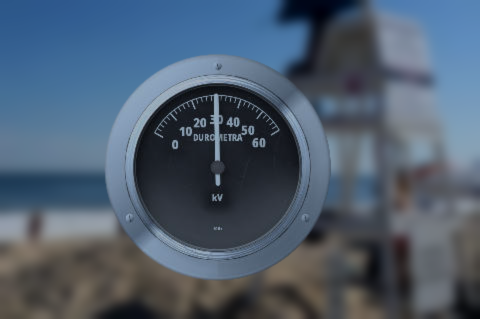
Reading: 30; kV
